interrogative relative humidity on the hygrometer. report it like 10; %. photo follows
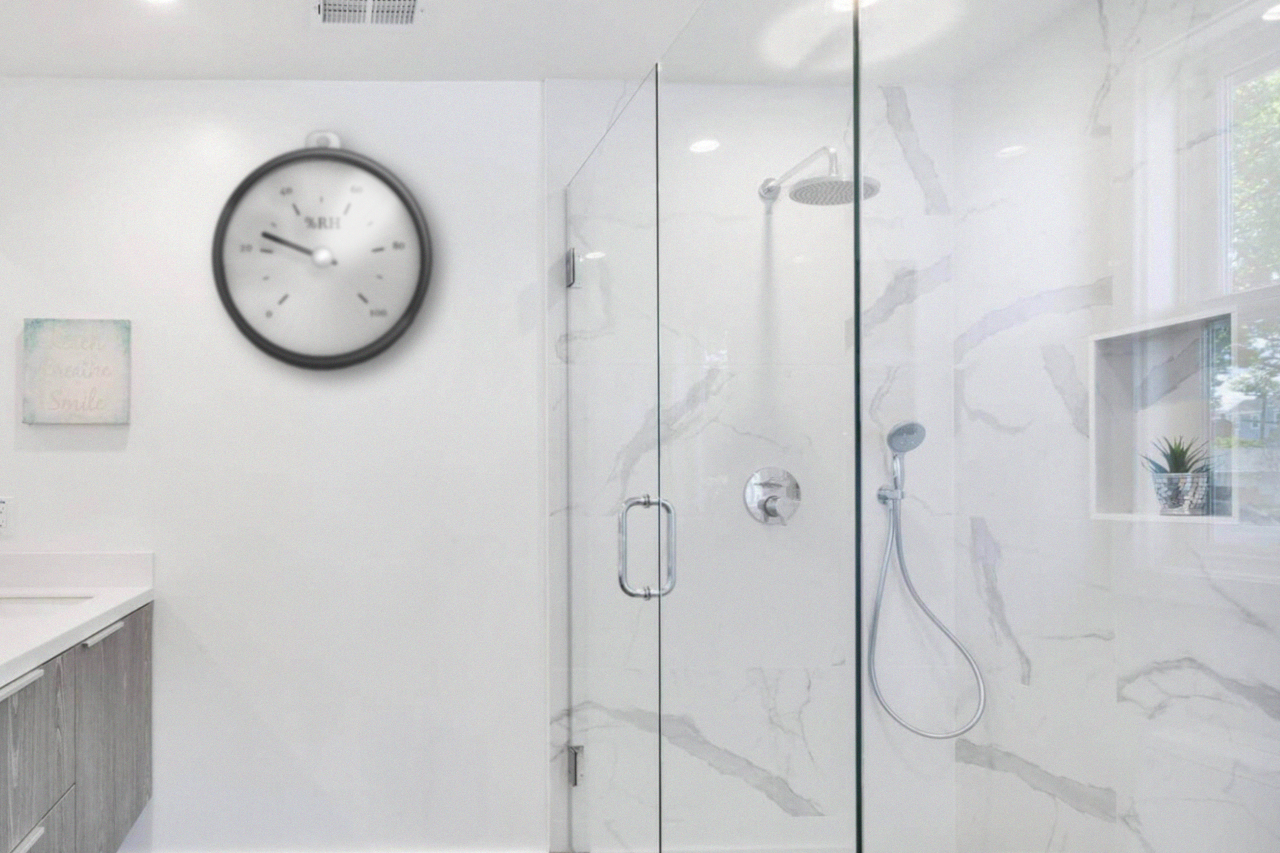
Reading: 25; %
